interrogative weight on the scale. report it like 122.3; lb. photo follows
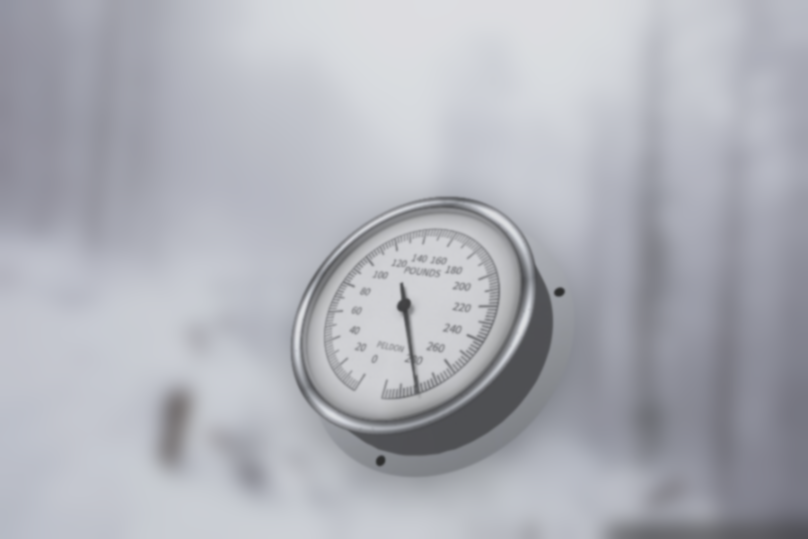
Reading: 280; lb
